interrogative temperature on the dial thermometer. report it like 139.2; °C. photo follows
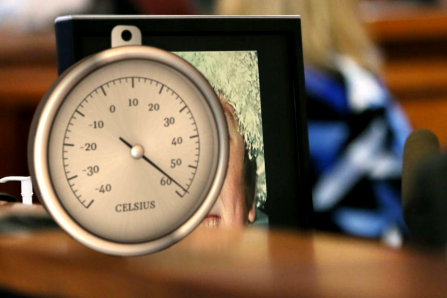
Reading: 58; °C
